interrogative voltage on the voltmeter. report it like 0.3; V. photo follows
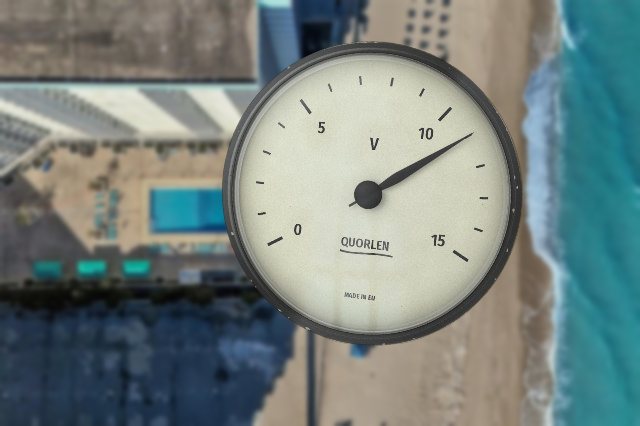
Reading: 11; V
